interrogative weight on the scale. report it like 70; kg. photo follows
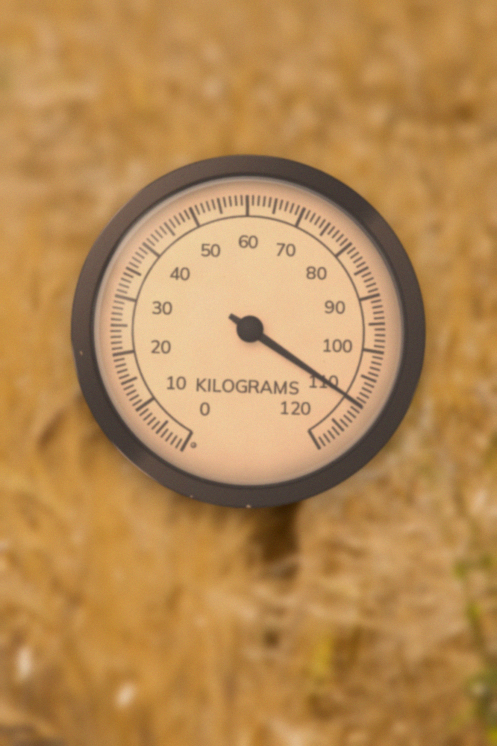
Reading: 110; kg
